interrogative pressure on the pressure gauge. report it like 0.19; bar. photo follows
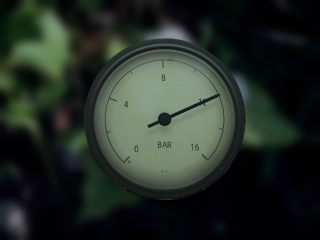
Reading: 12; bar
